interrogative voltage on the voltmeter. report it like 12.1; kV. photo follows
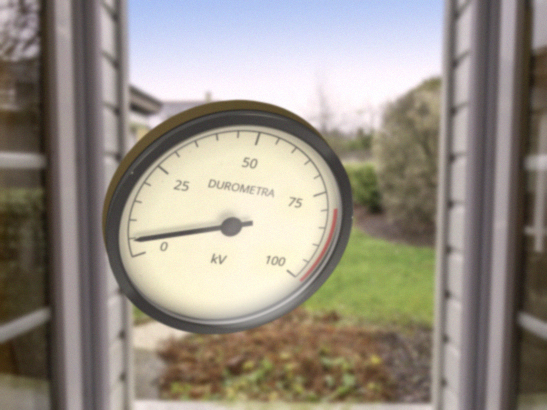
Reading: 5; kV
